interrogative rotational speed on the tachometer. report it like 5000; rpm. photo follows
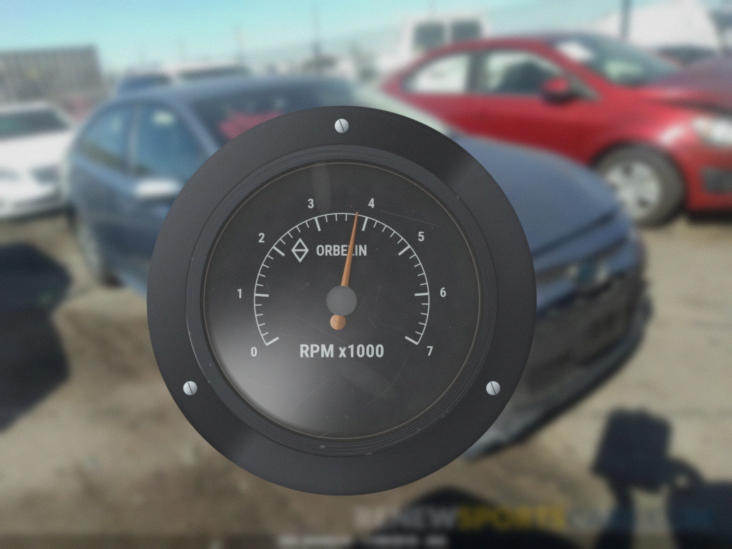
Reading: 3800; rpm
